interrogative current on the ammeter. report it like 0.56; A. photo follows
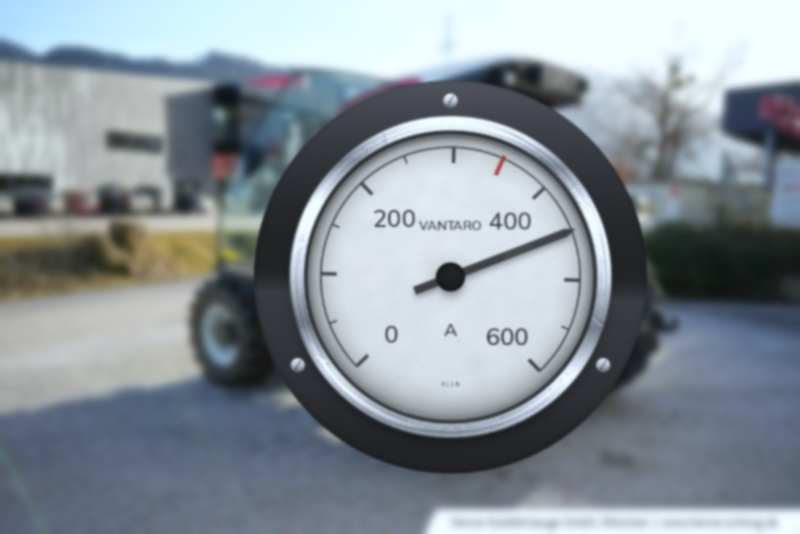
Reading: 450; A
